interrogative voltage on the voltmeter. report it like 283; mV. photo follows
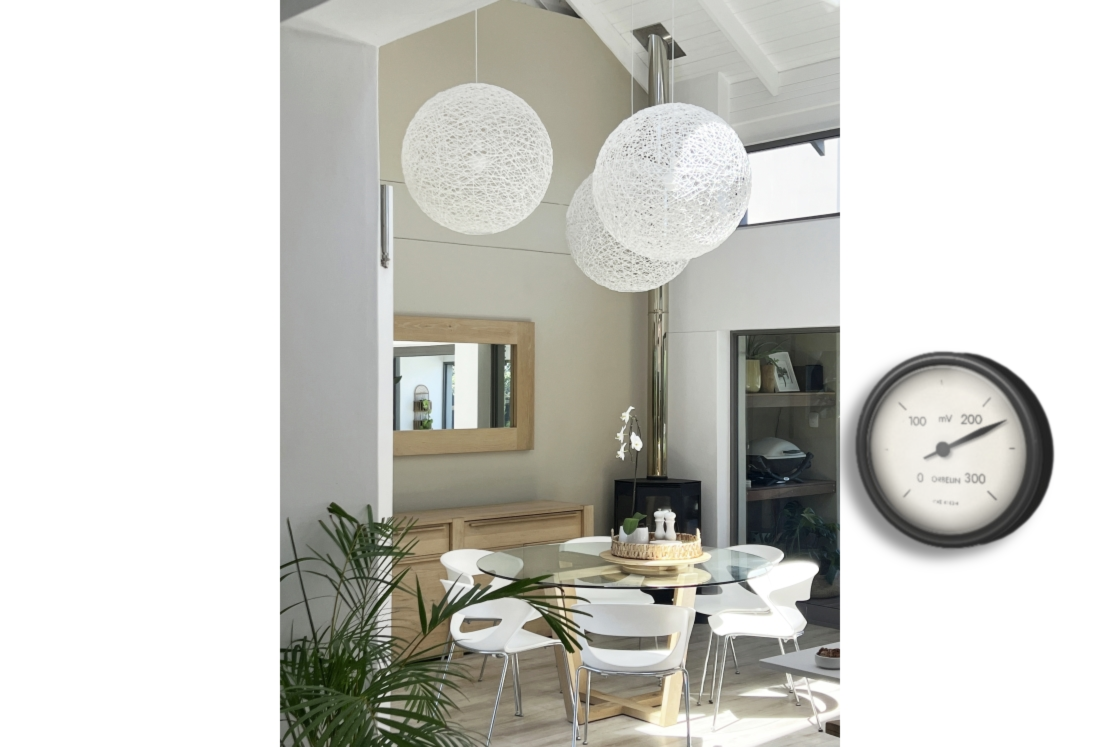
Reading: 225; mV
